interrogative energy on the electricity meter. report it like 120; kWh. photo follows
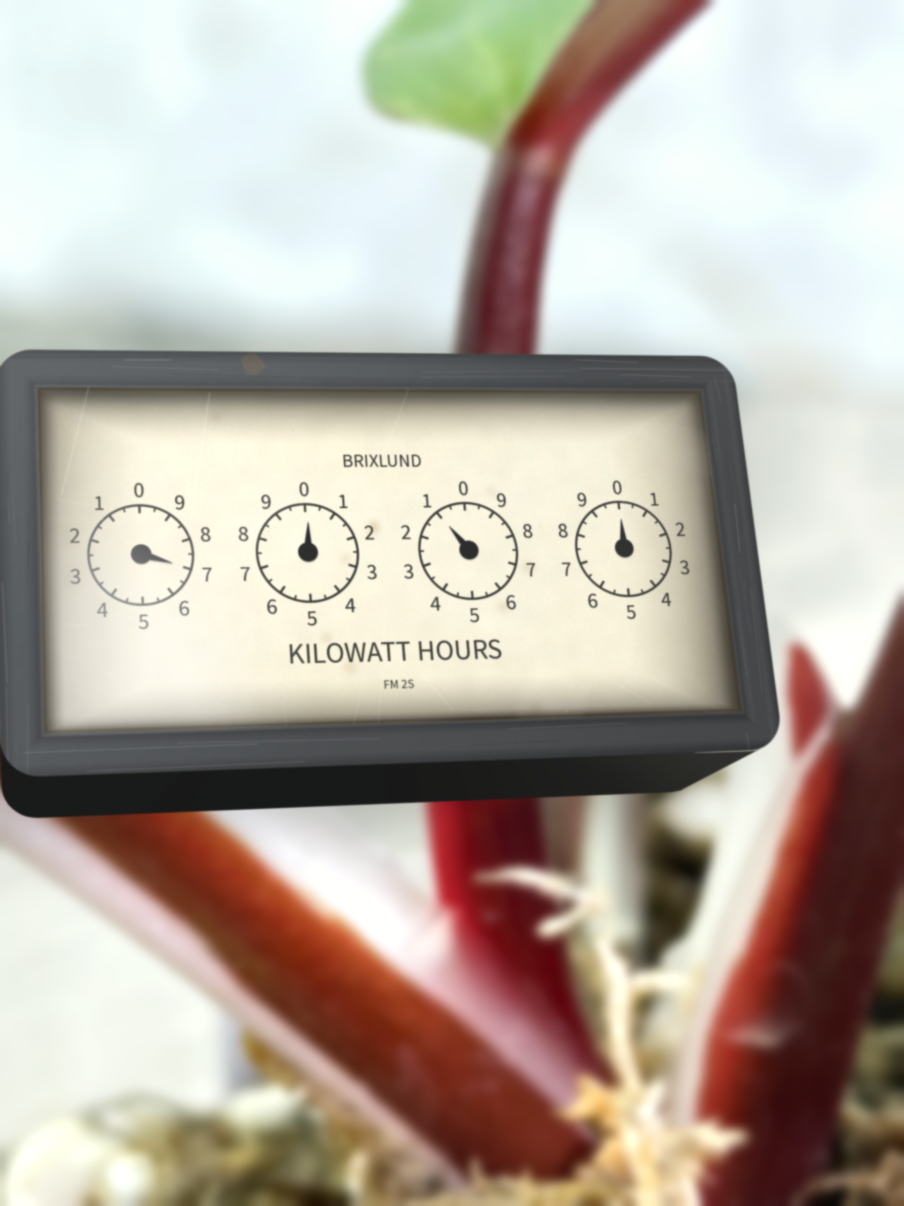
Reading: 7010; kWh
